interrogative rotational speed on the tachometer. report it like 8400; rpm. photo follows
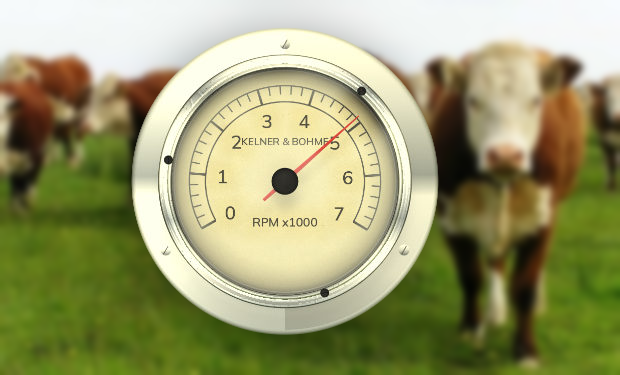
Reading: 4900; rpm
